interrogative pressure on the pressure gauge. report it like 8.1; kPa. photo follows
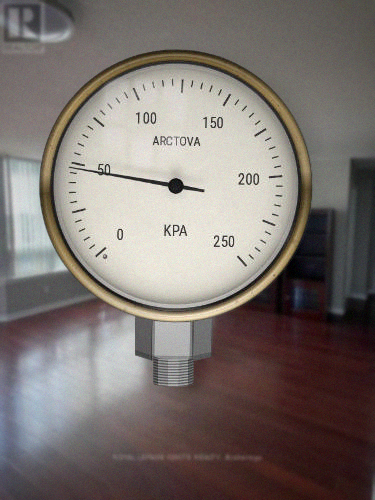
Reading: 47.5; kPa
